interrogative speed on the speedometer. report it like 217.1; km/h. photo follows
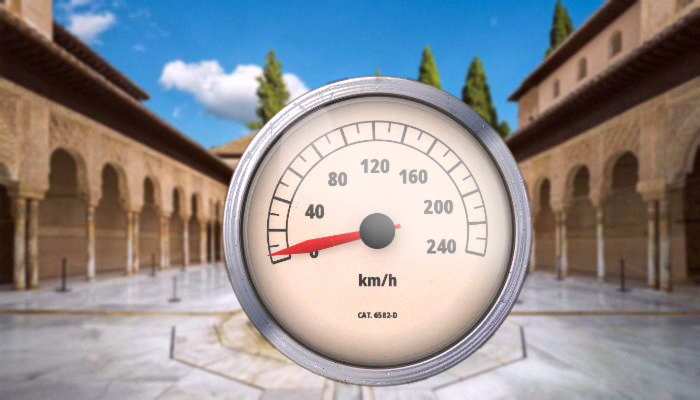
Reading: 5; km/h
